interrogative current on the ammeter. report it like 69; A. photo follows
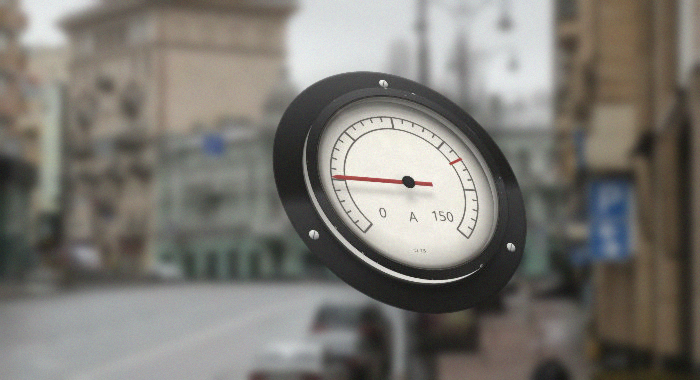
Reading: 25; A
